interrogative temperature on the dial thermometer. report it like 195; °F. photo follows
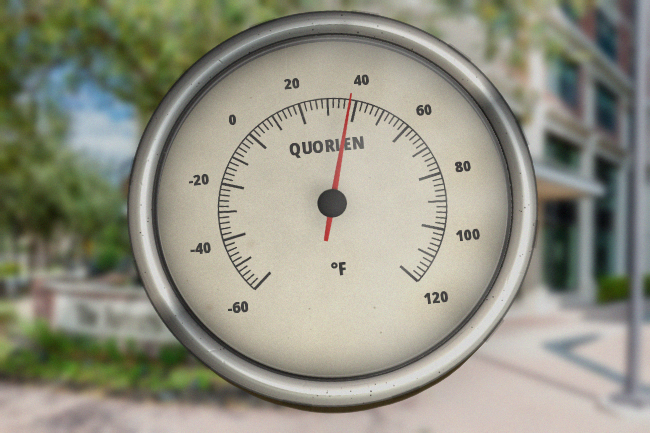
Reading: 38; °F
